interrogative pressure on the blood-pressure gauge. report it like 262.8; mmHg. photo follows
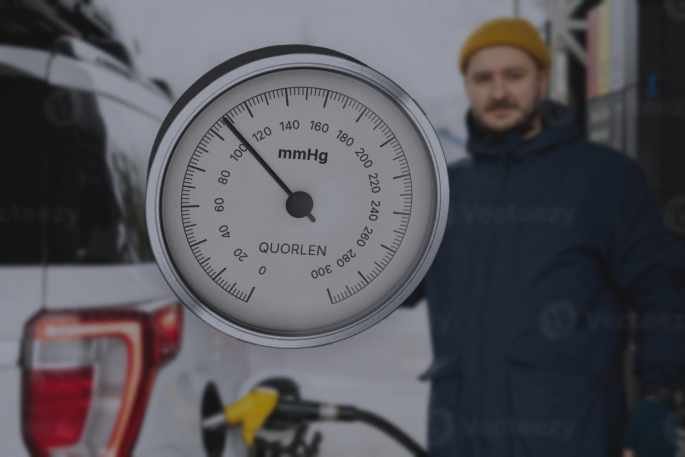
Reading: 108; mmHg
